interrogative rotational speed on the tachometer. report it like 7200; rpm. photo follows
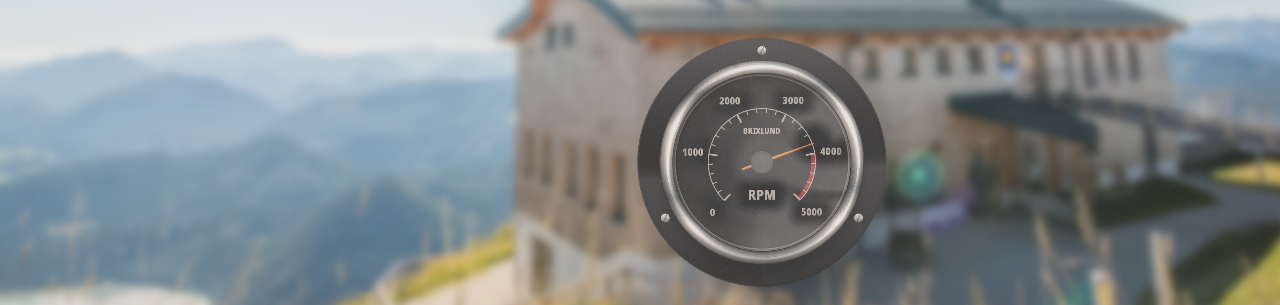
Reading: 3800; rpm
